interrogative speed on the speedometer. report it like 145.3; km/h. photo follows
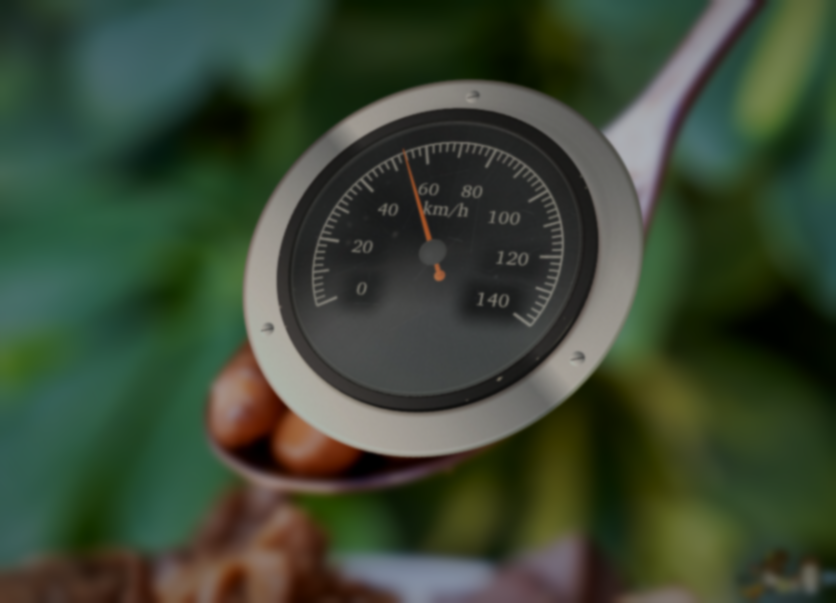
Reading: 54; km/h
